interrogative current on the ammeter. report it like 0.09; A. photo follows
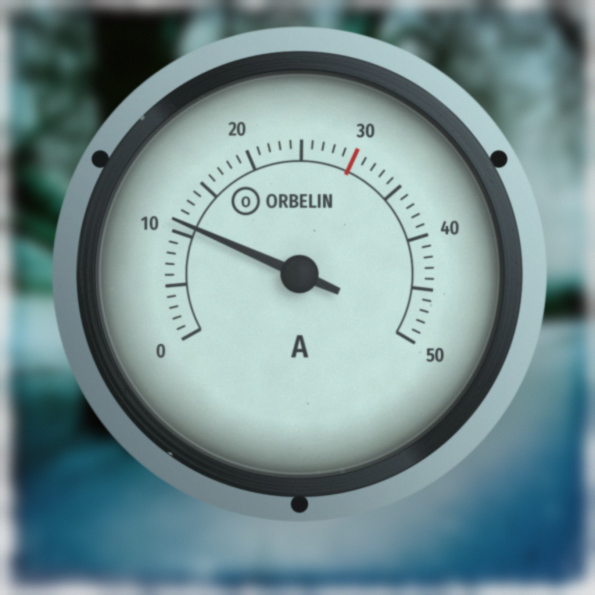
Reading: 11; A
